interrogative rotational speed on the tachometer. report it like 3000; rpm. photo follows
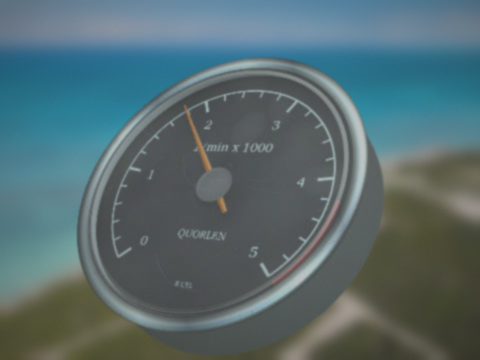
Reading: 1800; rpm
